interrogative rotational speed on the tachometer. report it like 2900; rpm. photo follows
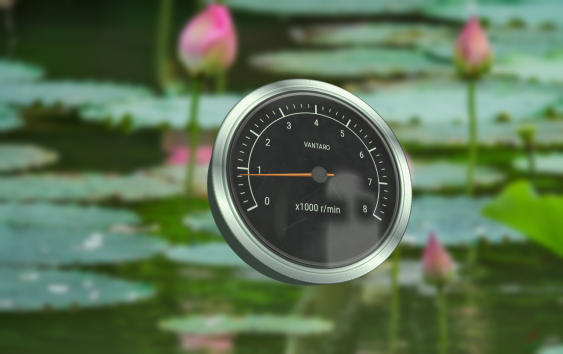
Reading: 800; rpm
